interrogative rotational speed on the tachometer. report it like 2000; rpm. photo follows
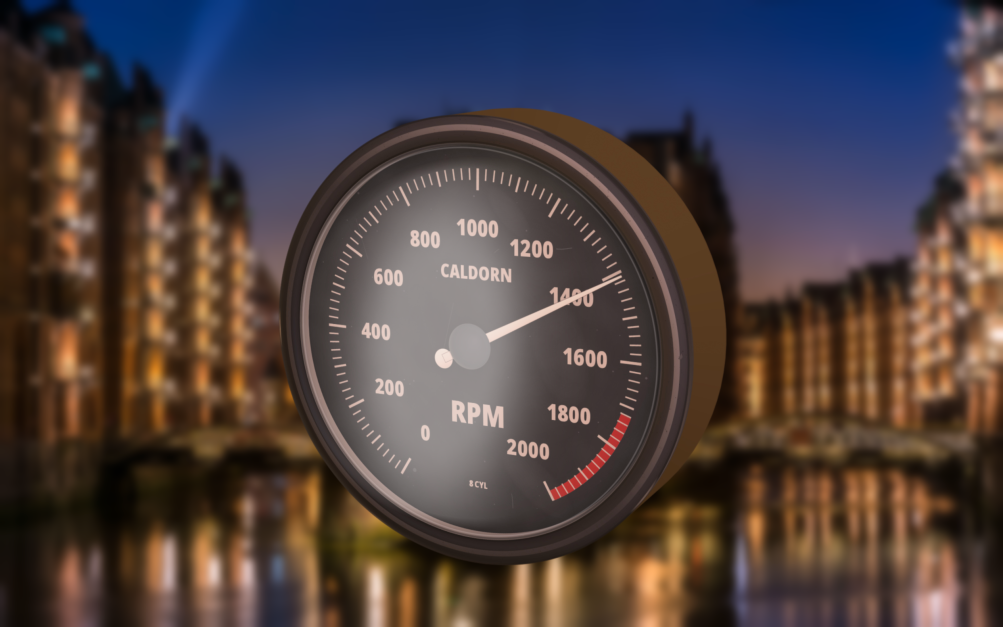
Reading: 1410; rpm
